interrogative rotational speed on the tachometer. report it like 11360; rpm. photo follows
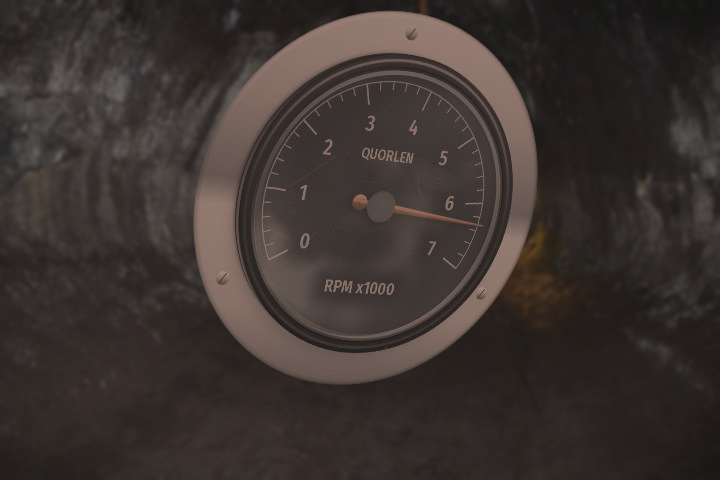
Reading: 6300; rpm
